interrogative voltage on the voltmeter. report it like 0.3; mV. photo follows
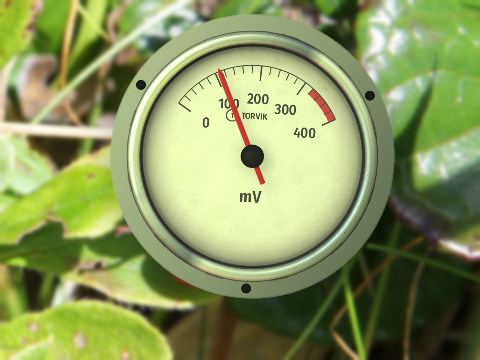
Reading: 110; mV
